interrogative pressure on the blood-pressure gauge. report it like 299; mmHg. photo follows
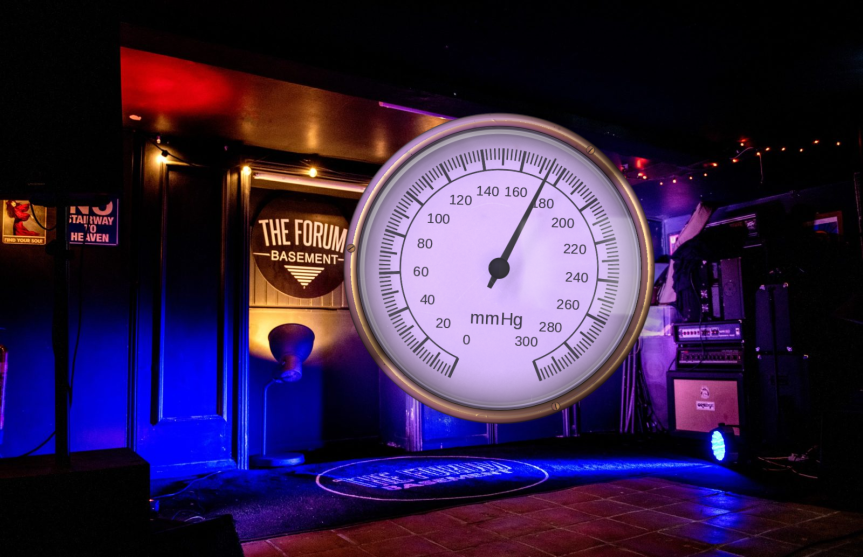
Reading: 174; mmHg
